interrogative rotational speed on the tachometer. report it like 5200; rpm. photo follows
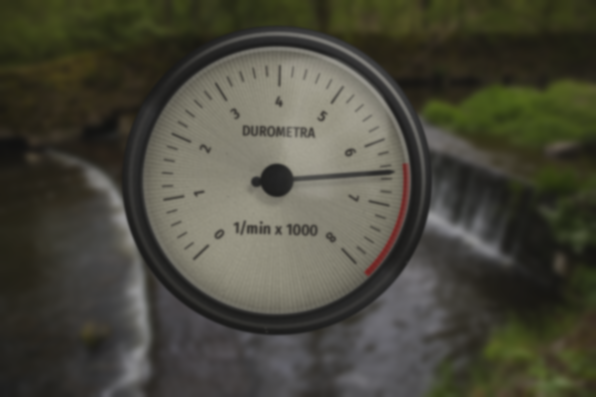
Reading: 6500; rpm
